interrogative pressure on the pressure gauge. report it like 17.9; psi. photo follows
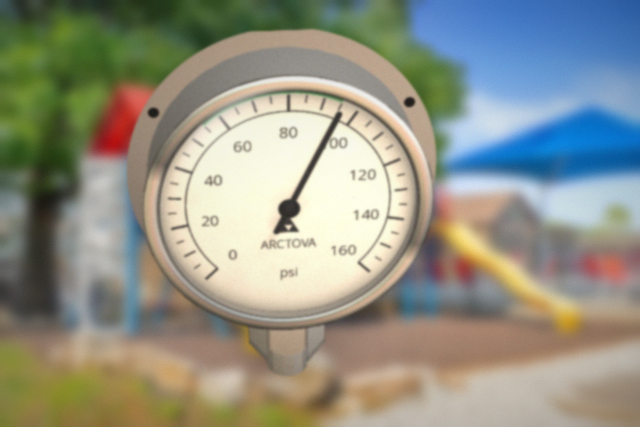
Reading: 95; psi
